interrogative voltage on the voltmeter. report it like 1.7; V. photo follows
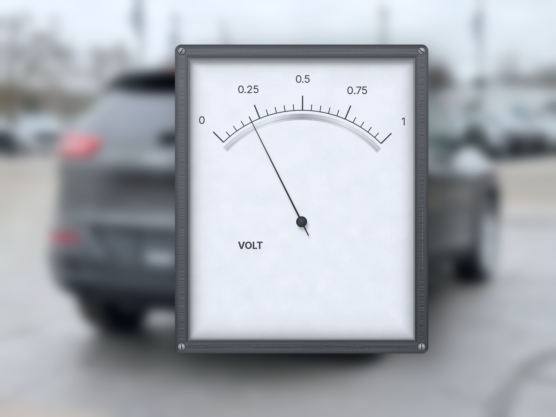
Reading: 0.2; V
